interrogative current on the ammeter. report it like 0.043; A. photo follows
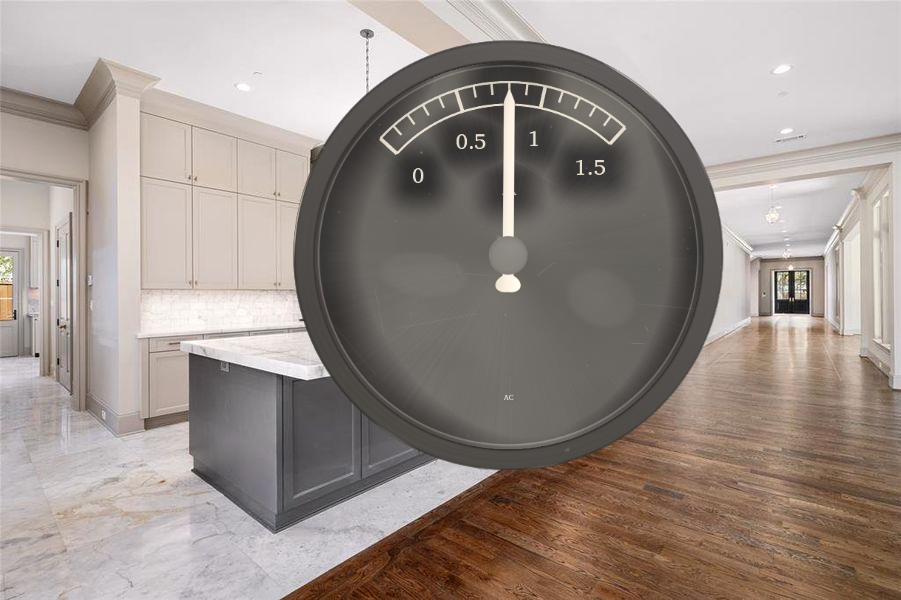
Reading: 0.8; A
